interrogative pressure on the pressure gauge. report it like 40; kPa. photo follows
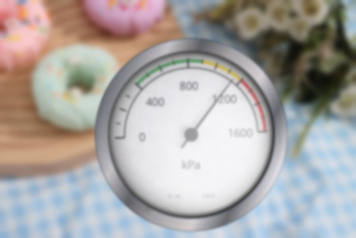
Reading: 1150; kPa
